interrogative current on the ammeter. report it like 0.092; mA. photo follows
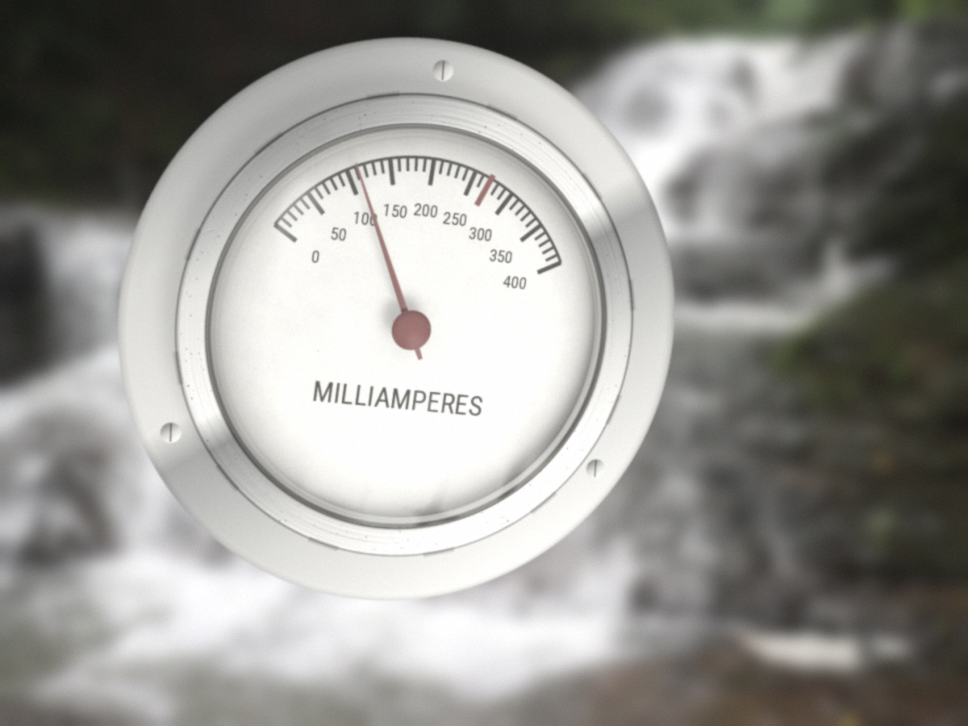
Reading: 110; mA
